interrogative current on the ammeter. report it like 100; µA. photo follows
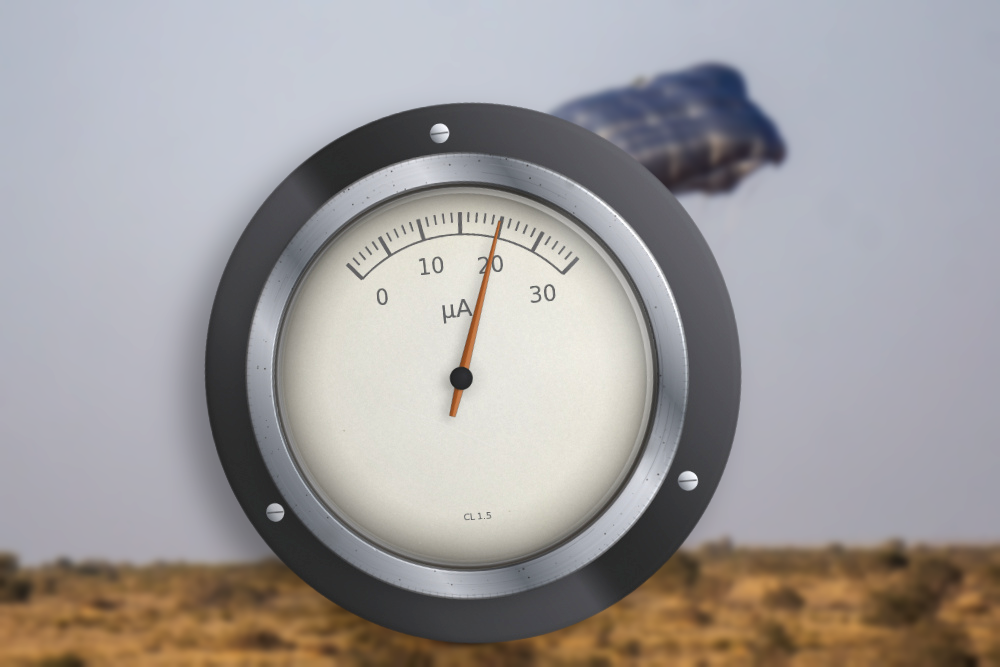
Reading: 20; µA
